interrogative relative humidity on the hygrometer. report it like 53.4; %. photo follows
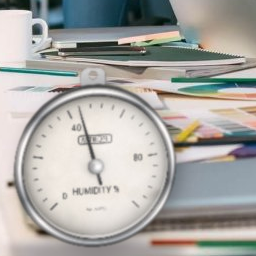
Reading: 44; %
